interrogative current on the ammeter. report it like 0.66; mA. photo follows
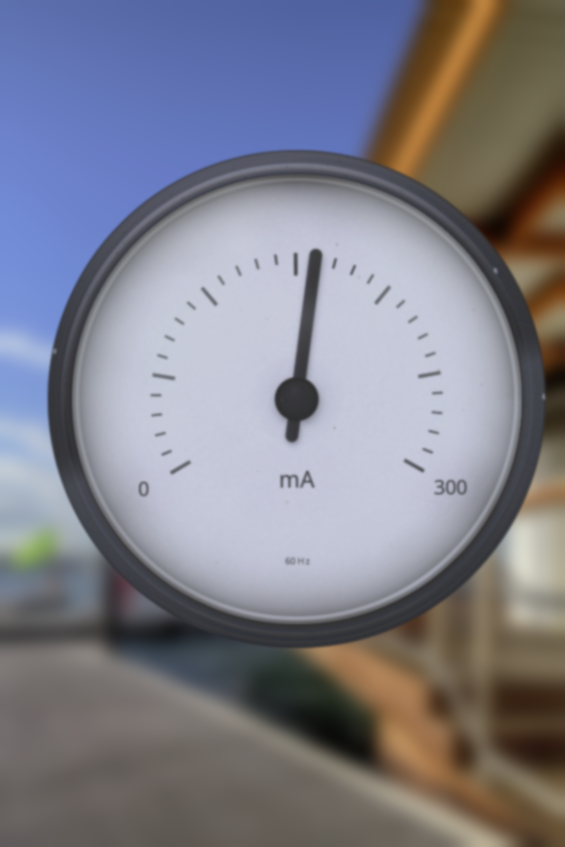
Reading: 160; mA
